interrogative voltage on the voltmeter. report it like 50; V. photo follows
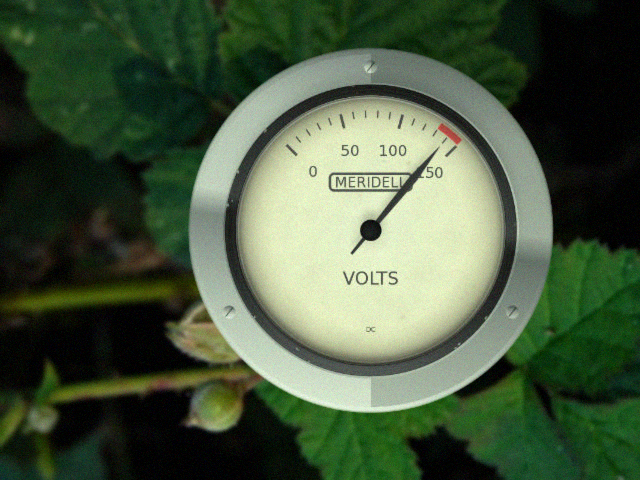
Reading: 140; V
